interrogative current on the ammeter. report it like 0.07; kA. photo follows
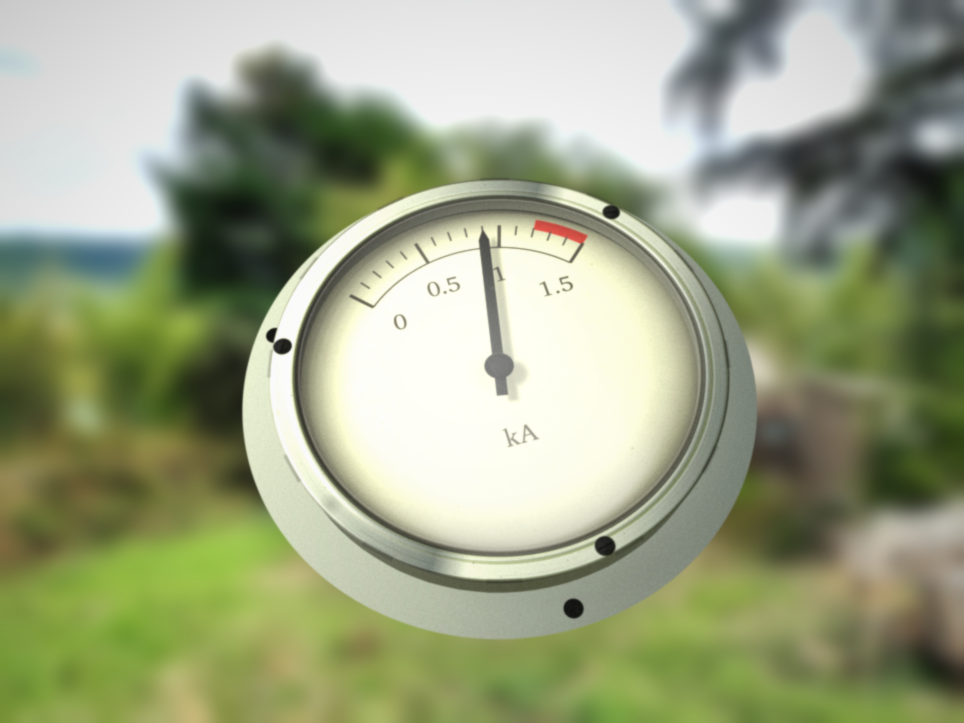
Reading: 0.9; kA
